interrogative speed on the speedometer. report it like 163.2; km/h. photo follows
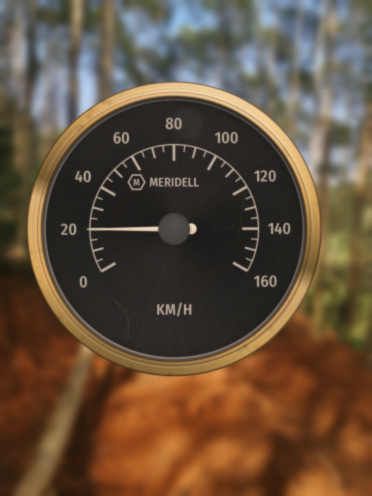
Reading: 20; km/h
